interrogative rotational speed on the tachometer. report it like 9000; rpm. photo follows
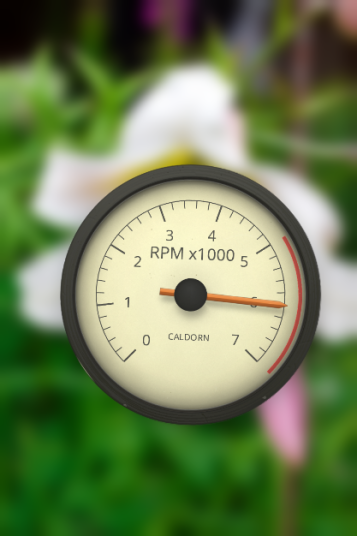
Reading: 6000; rpm
